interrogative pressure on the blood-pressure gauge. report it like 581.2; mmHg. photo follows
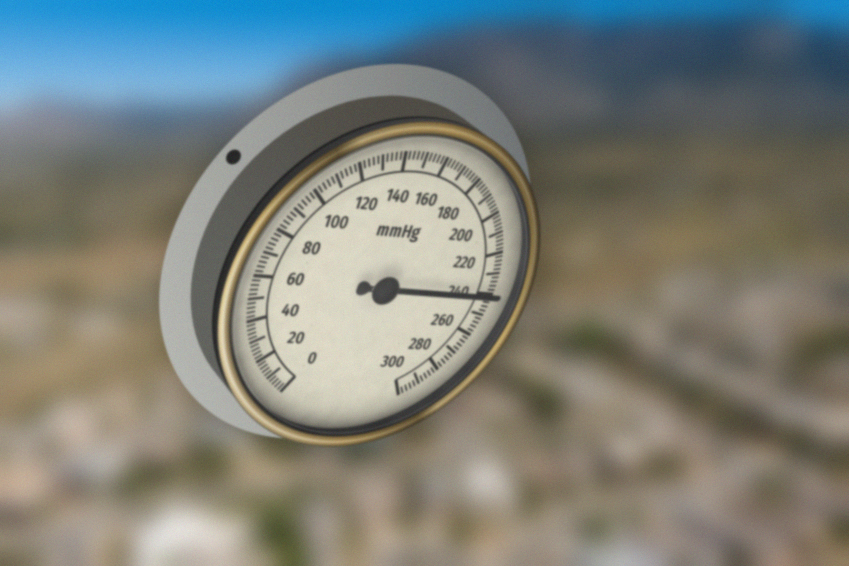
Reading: 240; mmHg
